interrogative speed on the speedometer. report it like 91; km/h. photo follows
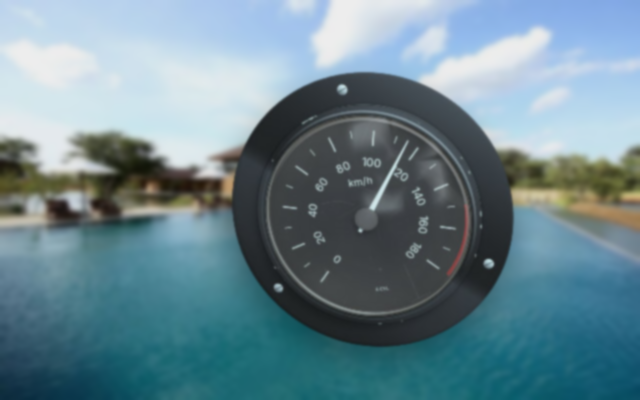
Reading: 115; km/h
